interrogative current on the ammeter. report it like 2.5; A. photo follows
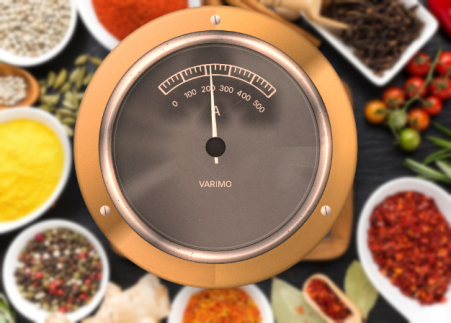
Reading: 220; A
